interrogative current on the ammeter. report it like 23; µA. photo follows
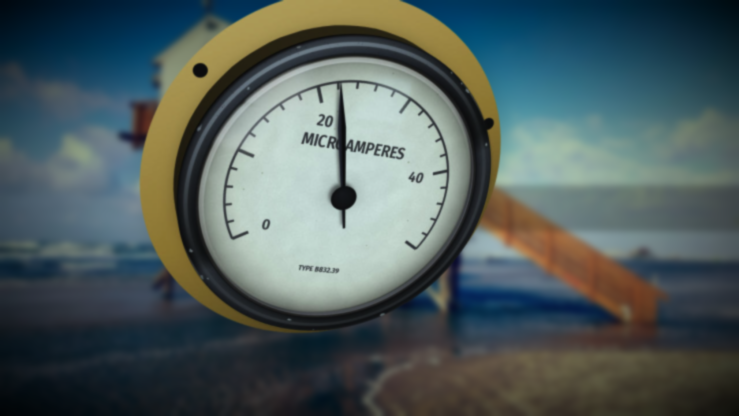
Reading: 22; µA
